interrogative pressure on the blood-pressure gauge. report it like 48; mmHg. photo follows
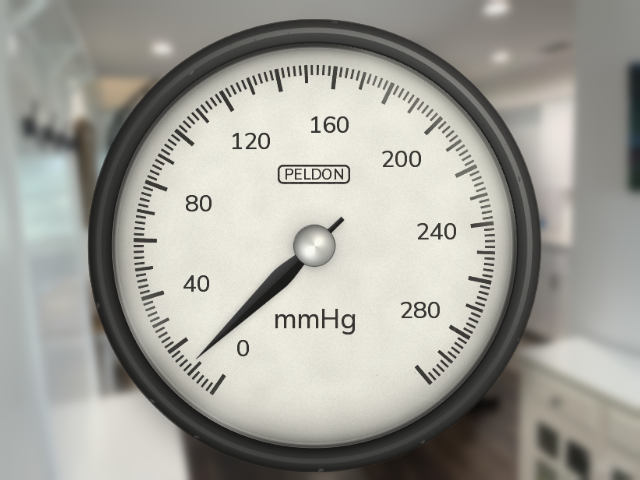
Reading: 12; mmHg
